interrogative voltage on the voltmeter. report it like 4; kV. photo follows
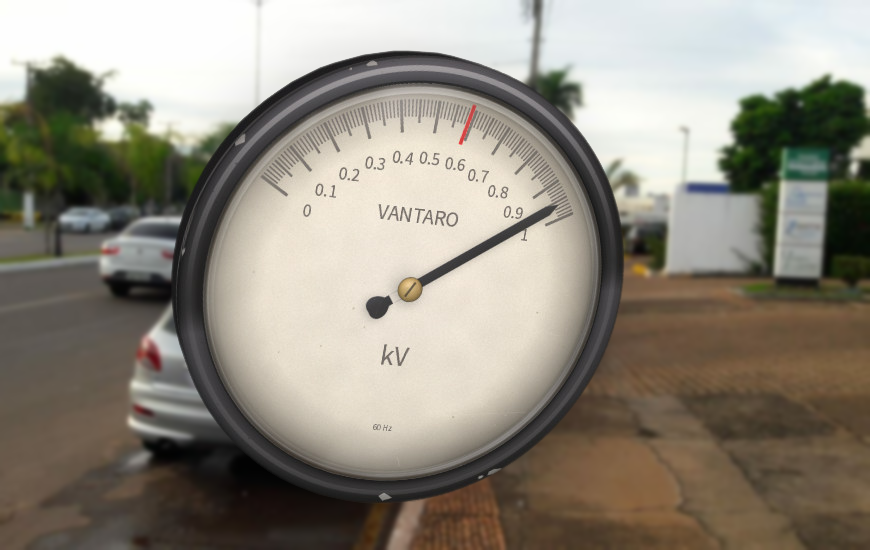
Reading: 0.95; kV
